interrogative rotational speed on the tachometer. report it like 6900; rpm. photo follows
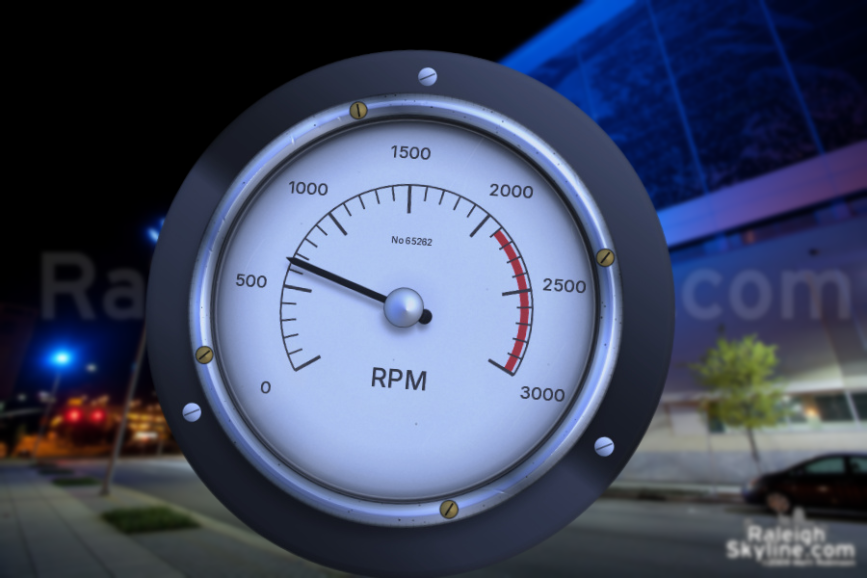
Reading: 650; rpm
